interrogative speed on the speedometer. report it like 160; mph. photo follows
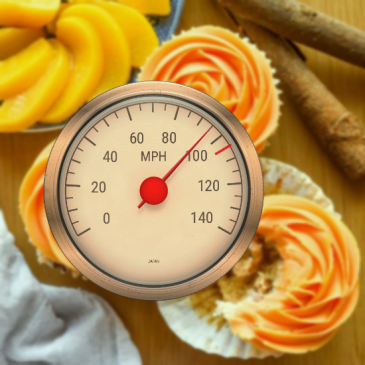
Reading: 95; mph
